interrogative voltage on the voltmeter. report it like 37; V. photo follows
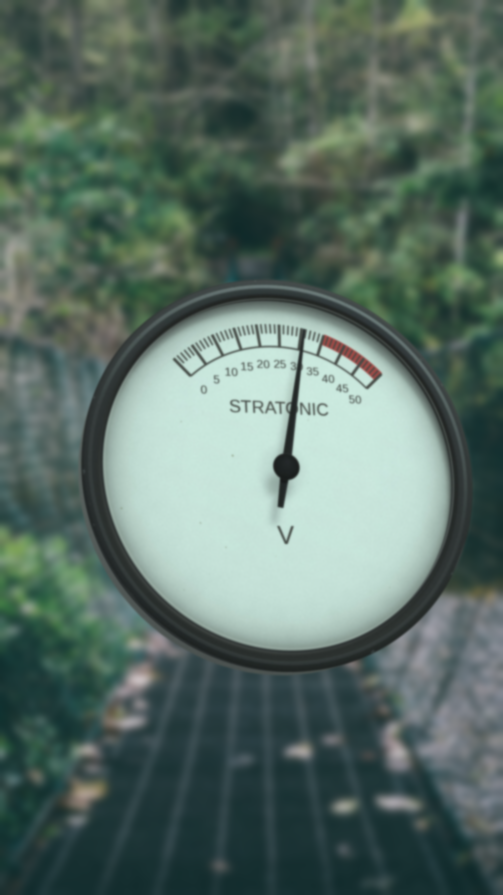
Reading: 30; V
